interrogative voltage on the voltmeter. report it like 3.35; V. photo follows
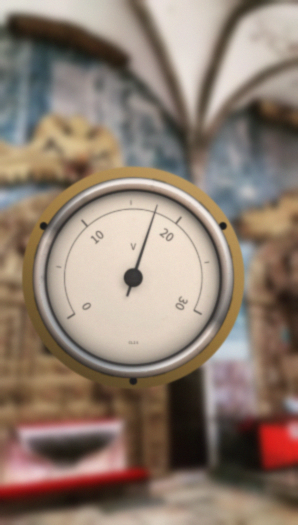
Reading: 17.5; V
